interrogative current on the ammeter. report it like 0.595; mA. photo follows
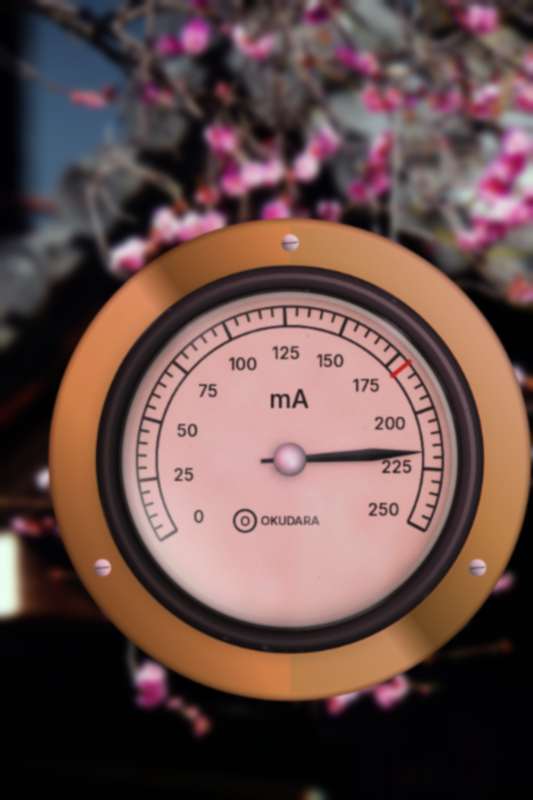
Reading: 217.5; mA
